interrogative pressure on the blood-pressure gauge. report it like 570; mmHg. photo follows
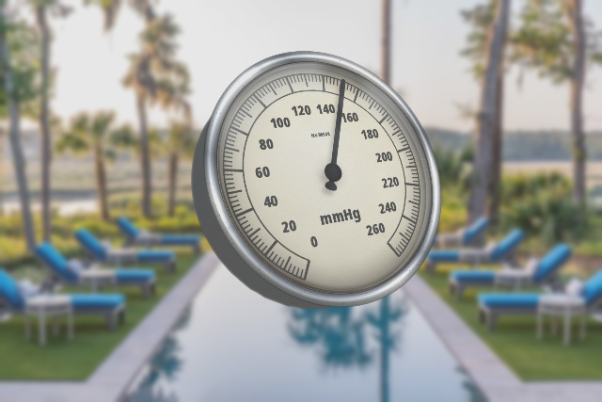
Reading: 150; mmHg
